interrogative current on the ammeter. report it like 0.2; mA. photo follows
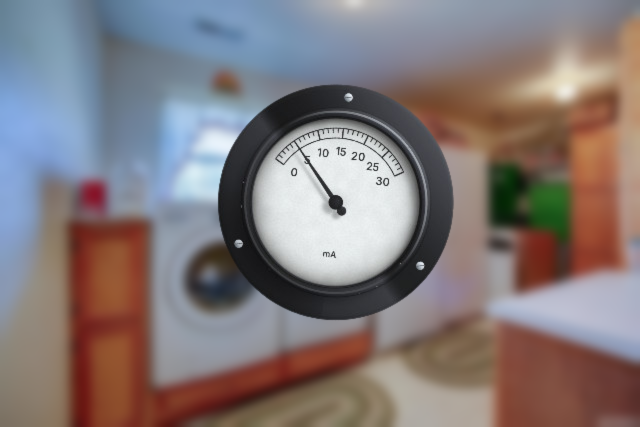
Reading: 5; mA
